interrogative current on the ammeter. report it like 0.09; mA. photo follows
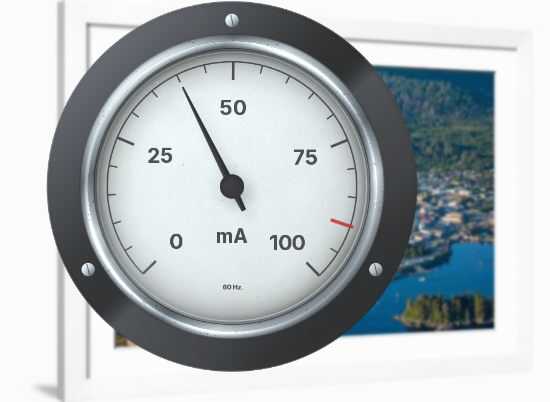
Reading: 40; mA
